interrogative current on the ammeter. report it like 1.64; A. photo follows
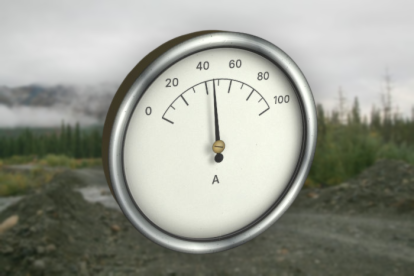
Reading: 45; A
